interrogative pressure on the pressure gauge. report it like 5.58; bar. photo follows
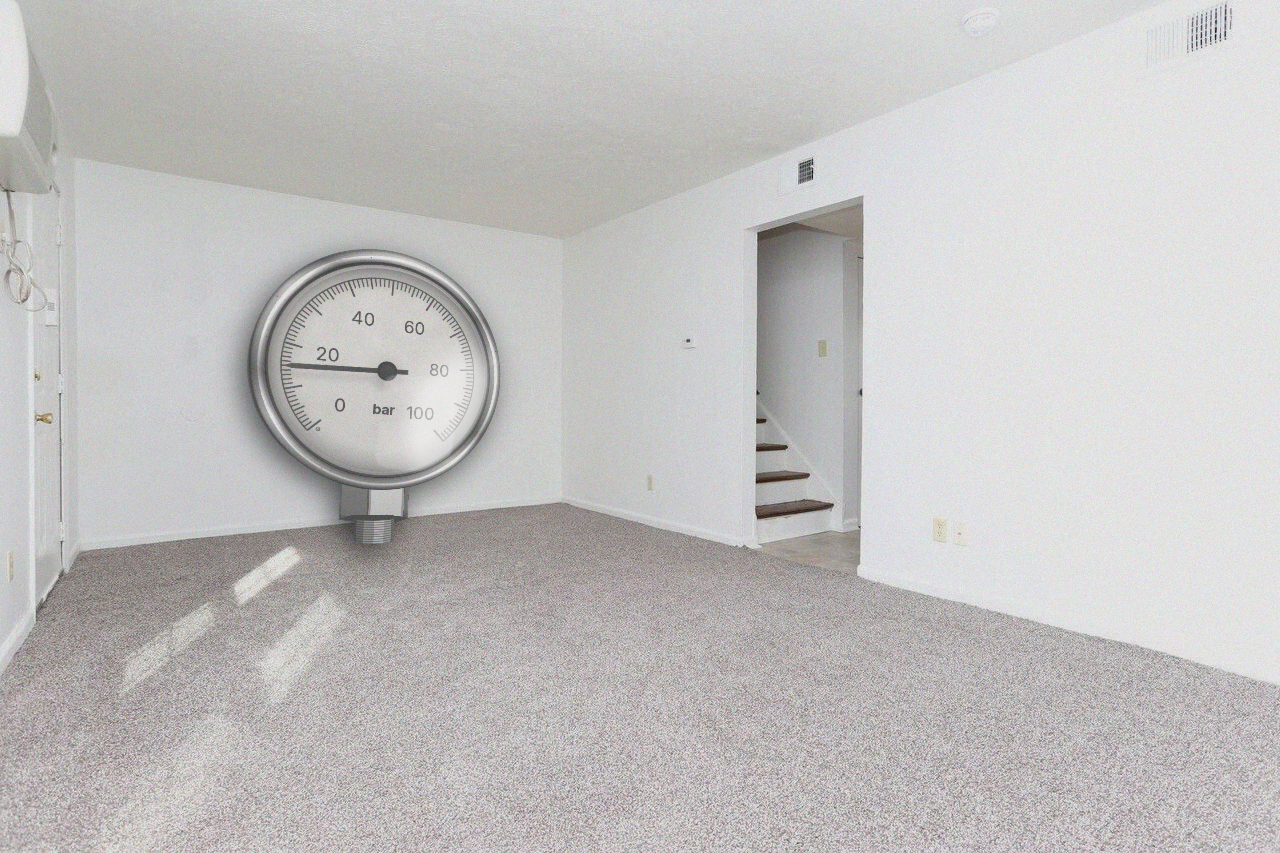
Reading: 15; bar
